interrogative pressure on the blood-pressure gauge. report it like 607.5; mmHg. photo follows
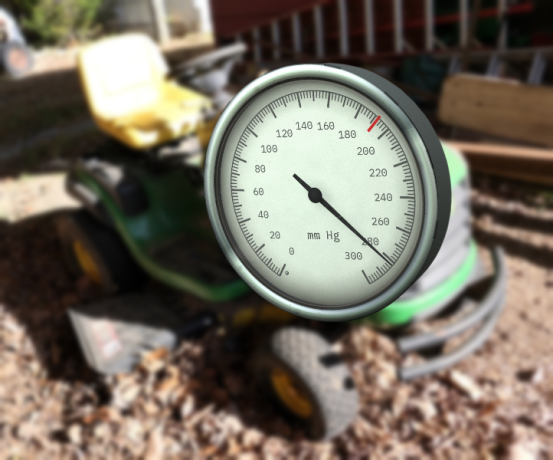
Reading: 280; mmHg
